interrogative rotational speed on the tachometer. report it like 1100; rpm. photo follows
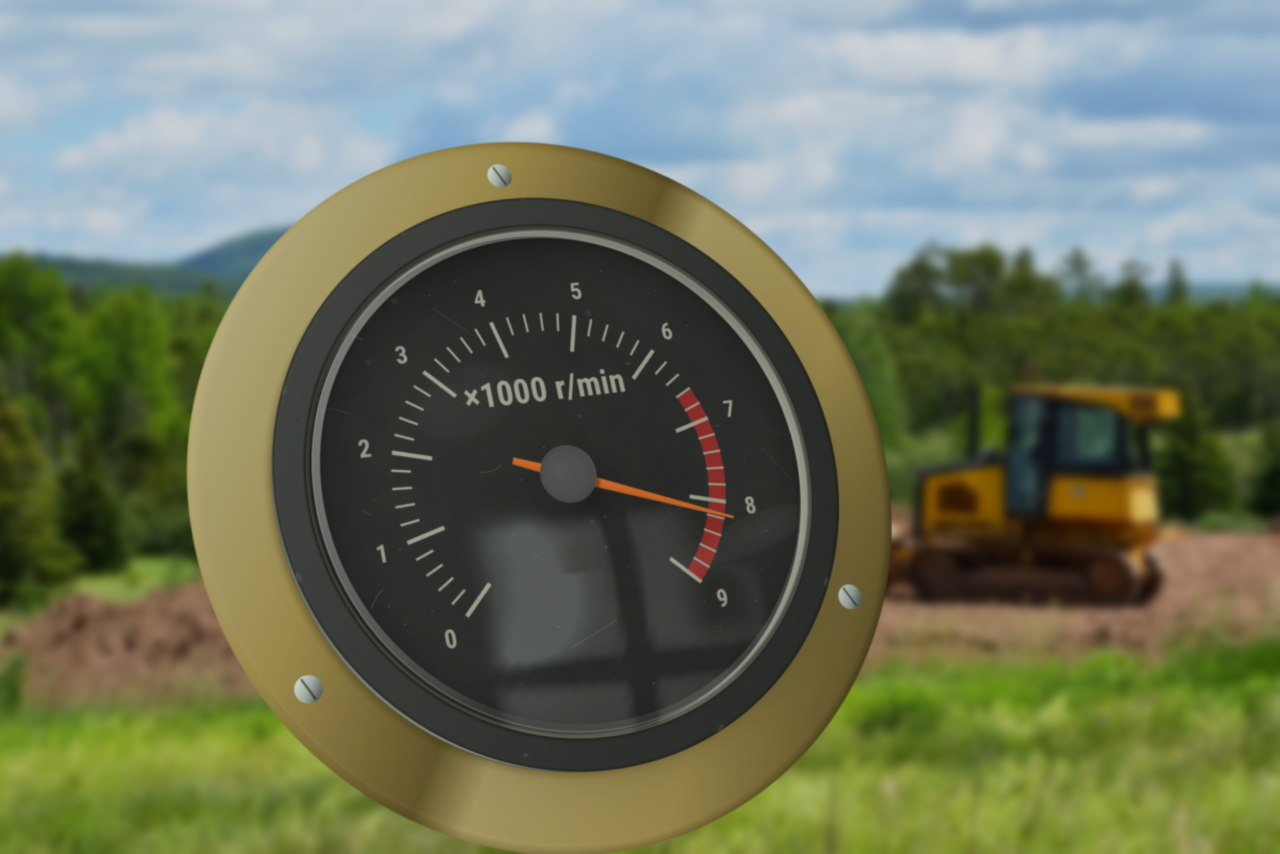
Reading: 8200; rpm
